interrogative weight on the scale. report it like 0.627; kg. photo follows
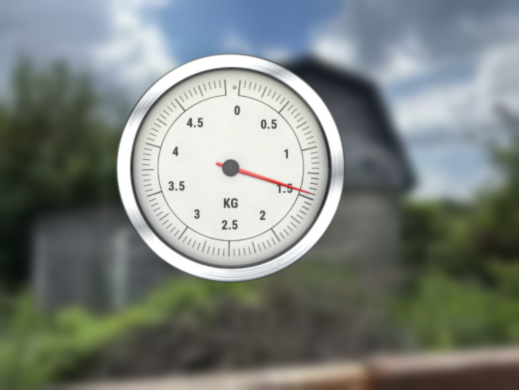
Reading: 1.45; kg
